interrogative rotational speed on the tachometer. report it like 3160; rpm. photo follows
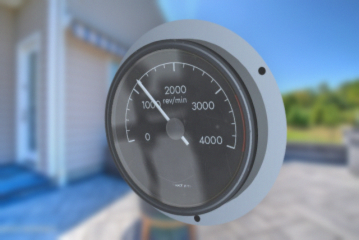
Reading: 1200; rpm
